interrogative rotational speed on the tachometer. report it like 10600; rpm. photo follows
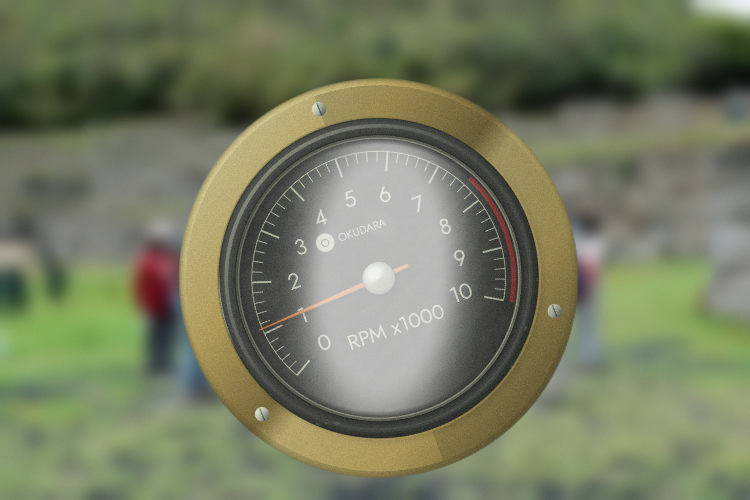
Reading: 1100; rpm
